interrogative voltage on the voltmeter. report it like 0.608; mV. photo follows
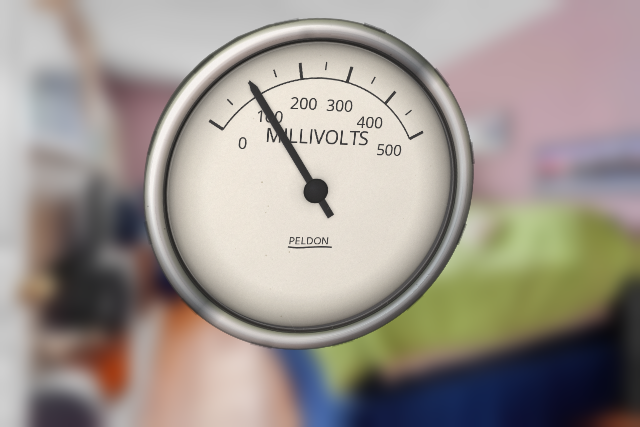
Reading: 100; mV
